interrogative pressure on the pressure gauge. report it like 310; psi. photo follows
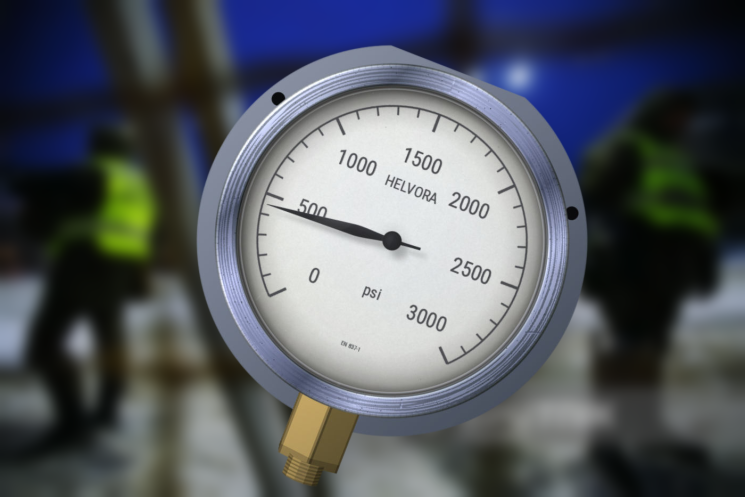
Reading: 450; psi
